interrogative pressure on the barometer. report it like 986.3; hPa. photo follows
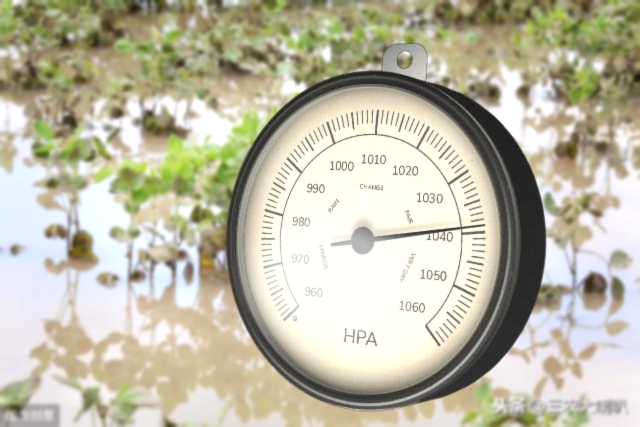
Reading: 1039; hPa
